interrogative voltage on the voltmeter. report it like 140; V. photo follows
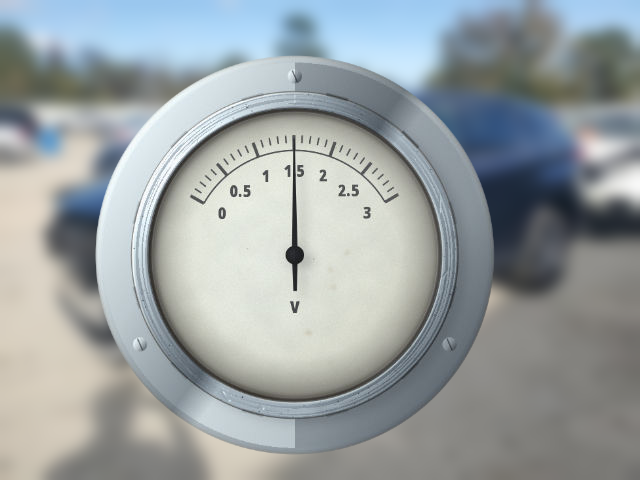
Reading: 1.5; V
